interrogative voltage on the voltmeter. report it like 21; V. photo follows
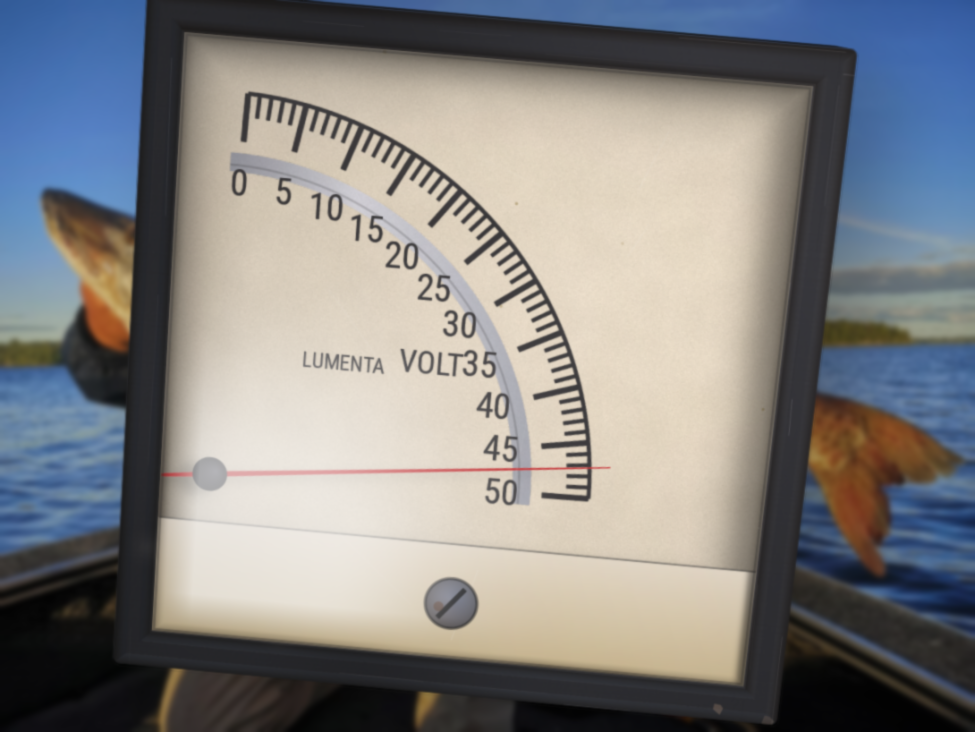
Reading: 47; V
